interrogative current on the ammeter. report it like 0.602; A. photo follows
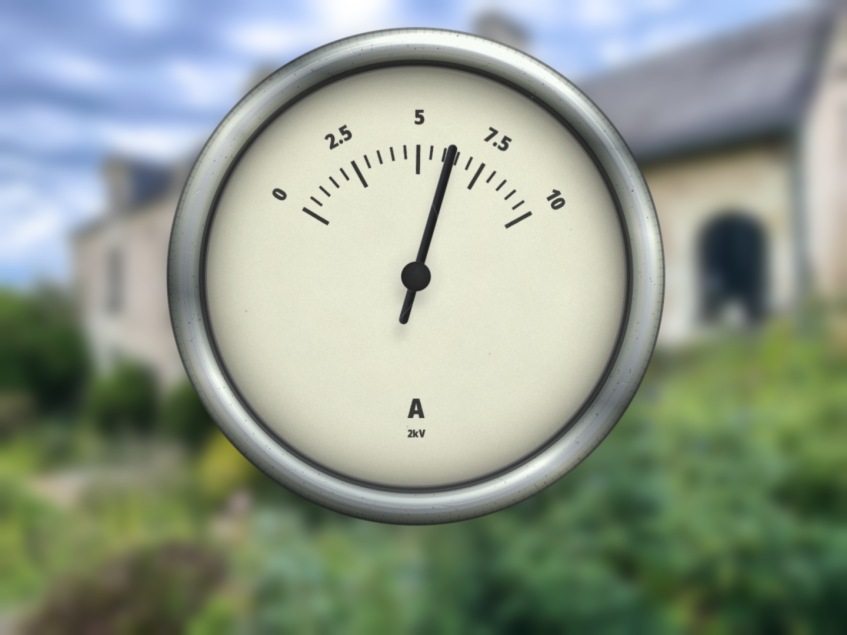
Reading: 6.25; A
